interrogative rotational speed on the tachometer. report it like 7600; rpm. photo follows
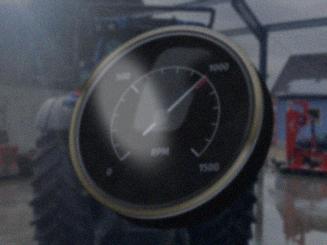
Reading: 1000; rpm
